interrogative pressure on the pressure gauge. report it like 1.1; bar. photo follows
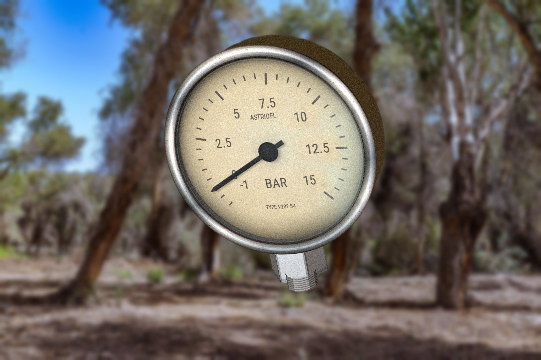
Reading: 0; bar
